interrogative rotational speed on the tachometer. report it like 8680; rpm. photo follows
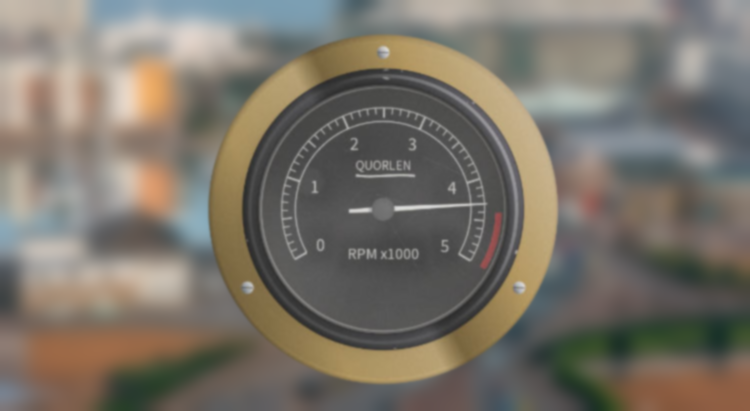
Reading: 4300; rpm
